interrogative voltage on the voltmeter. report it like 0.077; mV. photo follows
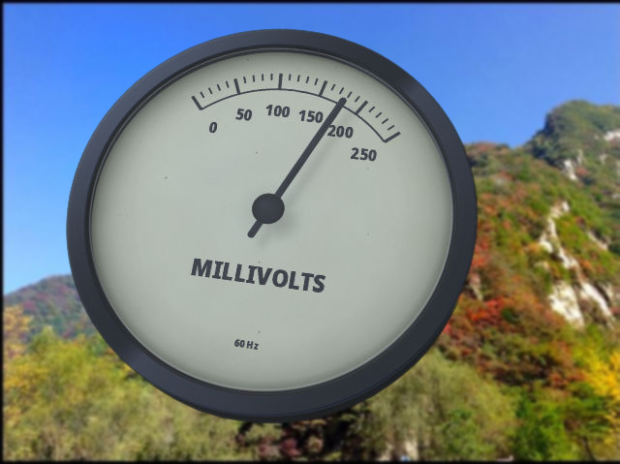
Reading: 180; mV
